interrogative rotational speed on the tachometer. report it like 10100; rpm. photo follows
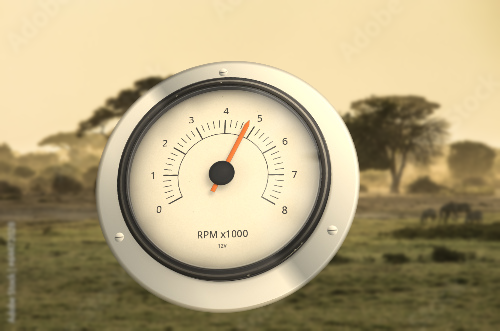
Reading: 4800; rpm
